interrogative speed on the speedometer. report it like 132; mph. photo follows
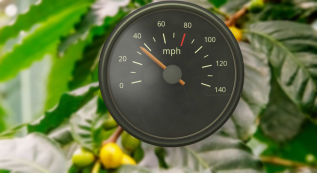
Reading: 35; mph
